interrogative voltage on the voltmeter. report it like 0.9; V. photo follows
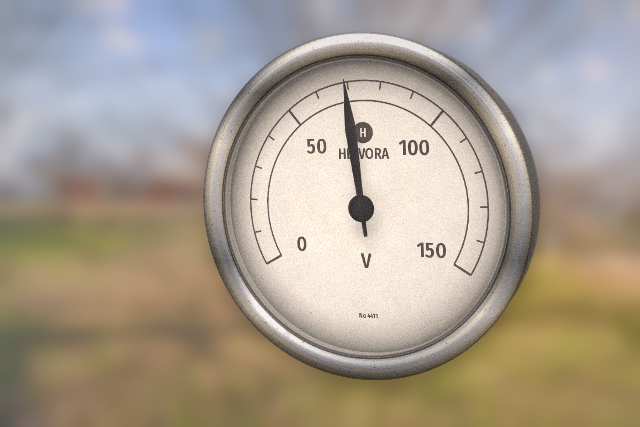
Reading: 70; V
